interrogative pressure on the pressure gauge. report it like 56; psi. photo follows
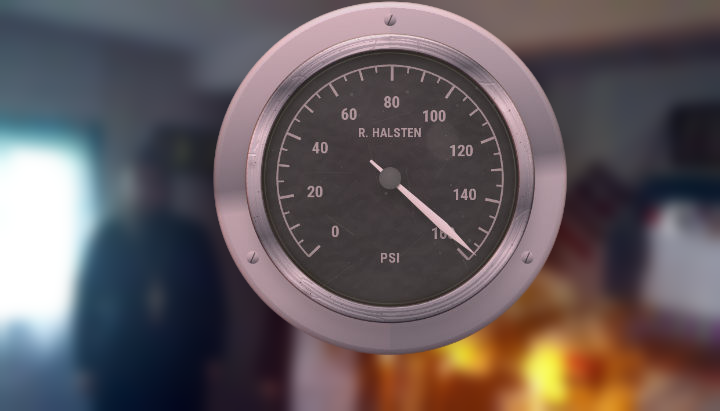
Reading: 157.5; psi
